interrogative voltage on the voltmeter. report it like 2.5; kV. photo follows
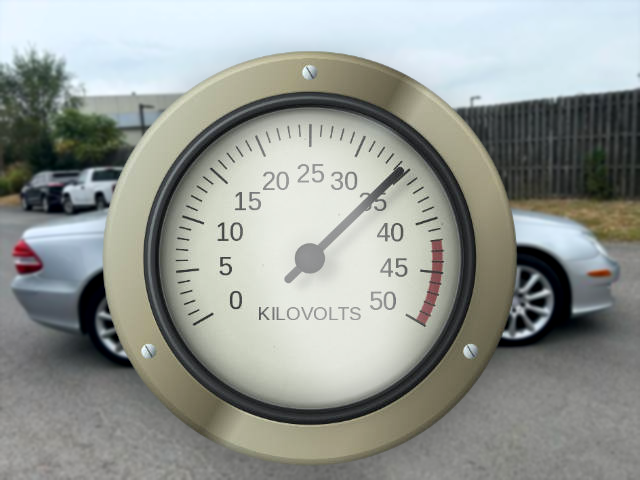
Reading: 34.5; kV
